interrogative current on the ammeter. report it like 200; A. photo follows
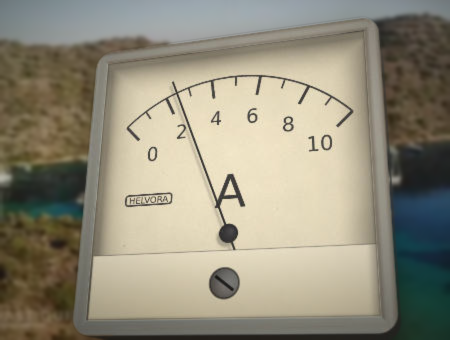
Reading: 2.5; A
